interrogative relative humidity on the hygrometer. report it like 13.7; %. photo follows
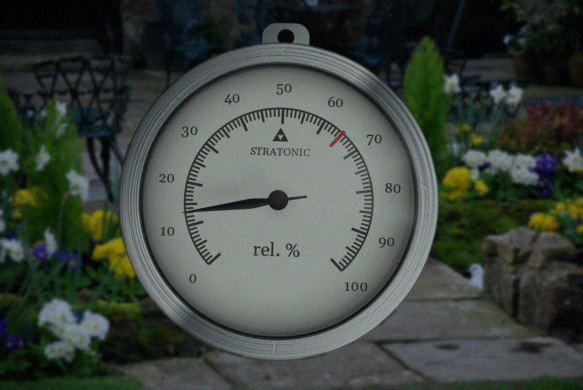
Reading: 13; %
